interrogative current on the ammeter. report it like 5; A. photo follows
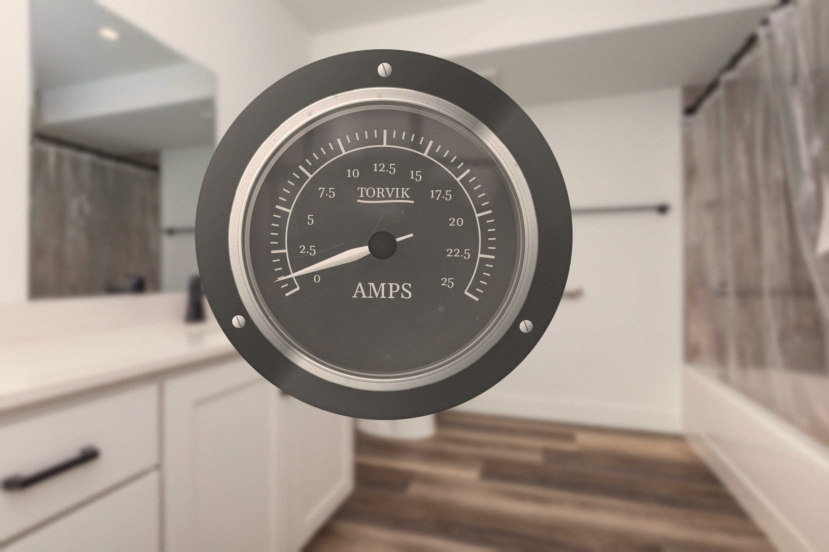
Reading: 1; A
